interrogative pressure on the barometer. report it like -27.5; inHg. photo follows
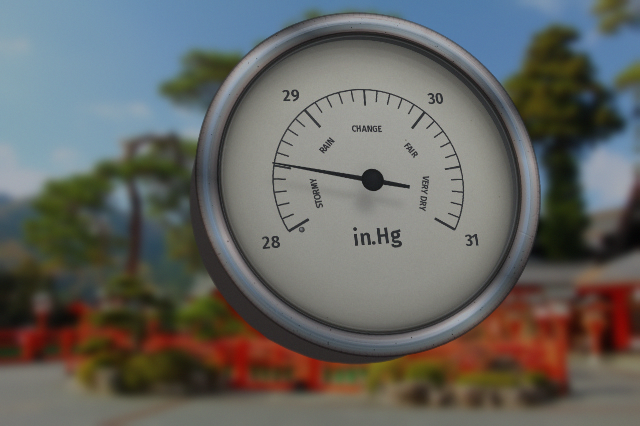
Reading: 28.5; inHg
